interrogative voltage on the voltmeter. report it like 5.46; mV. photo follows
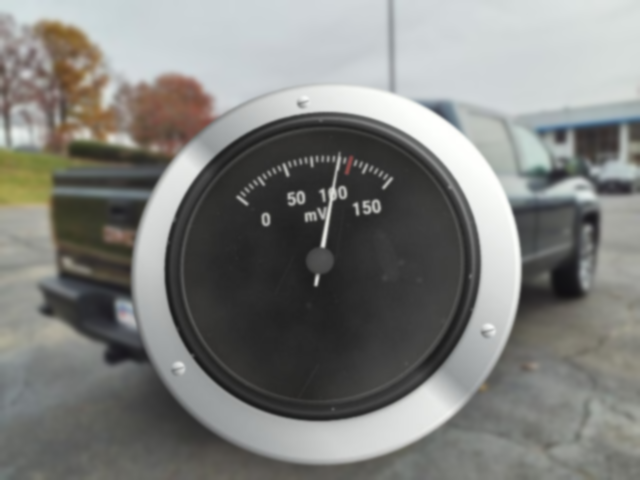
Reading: 100; mV
